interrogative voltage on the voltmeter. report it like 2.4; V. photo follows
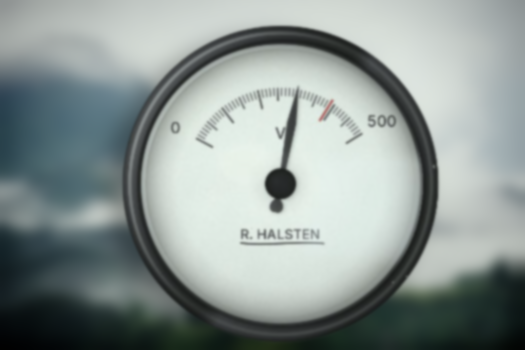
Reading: 300; V
